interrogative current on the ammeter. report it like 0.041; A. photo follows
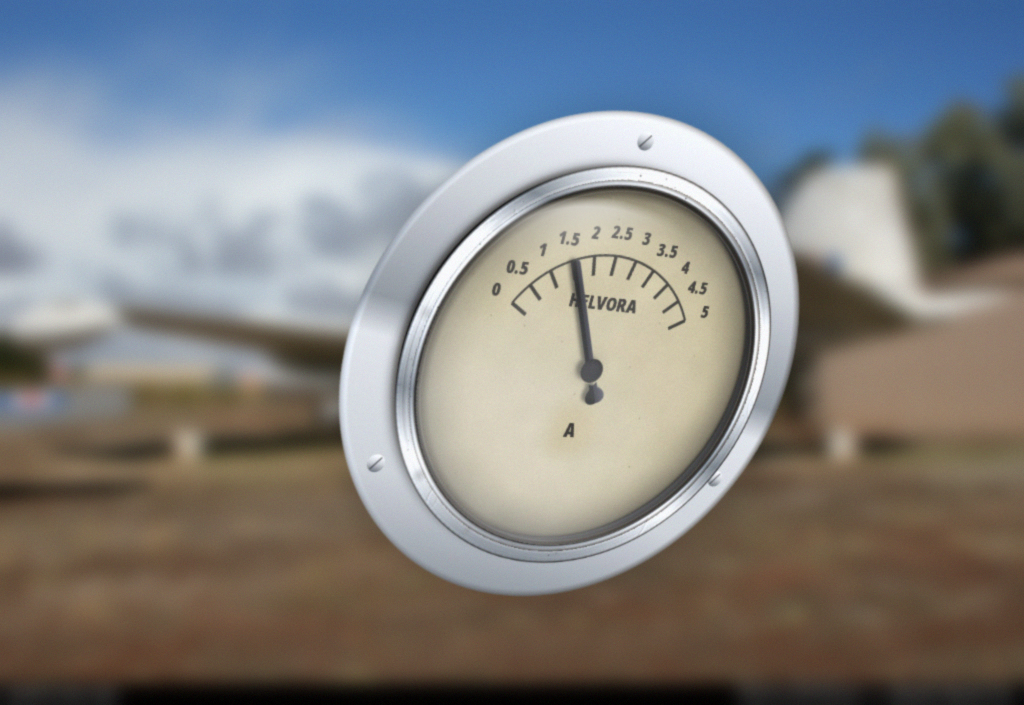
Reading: 1.5; A
